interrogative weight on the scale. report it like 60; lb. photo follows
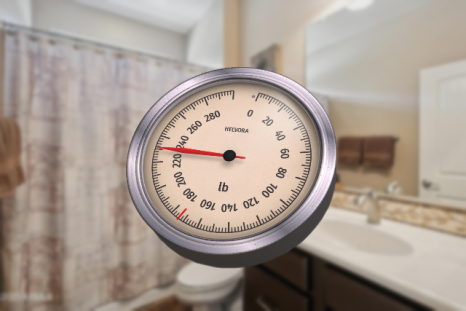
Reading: 230; lb
